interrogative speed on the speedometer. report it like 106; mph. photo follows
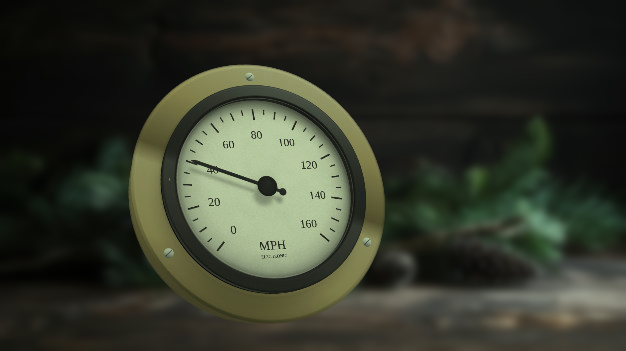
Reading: 40; mph
